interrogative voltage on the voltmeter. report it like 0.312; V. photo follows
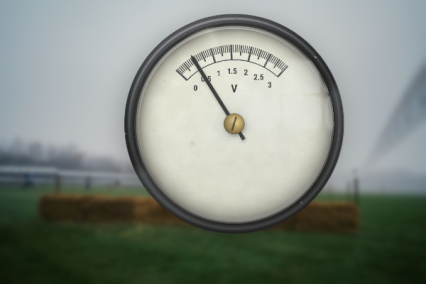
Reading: 0.5; V
